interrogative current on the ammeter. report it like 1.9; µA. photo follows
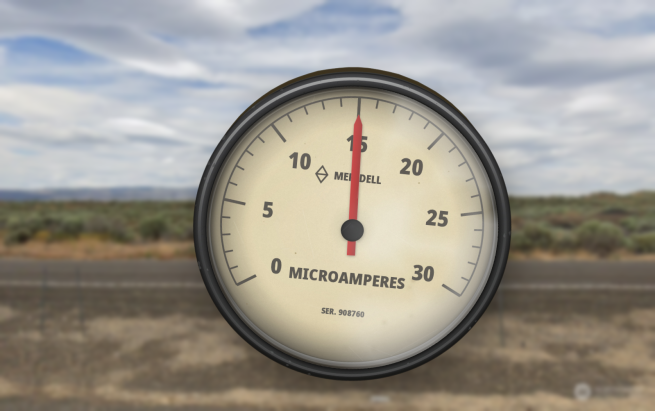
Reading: 15; µA
